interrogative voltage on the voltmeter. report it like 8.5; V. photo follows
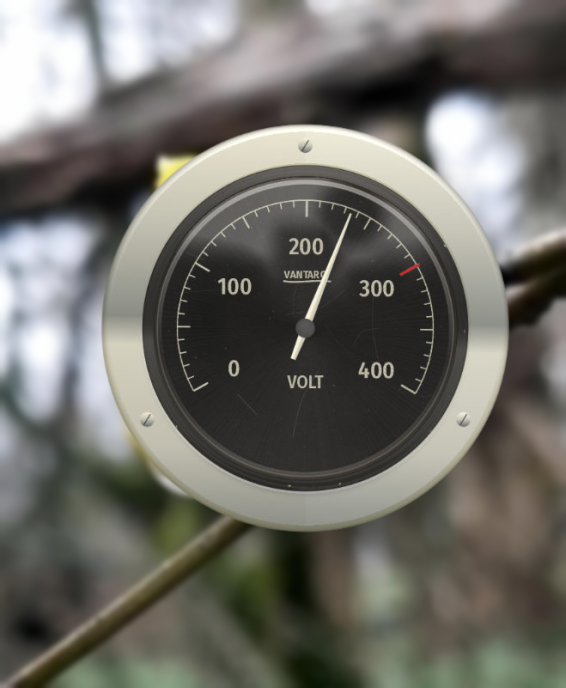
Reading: 235; V
